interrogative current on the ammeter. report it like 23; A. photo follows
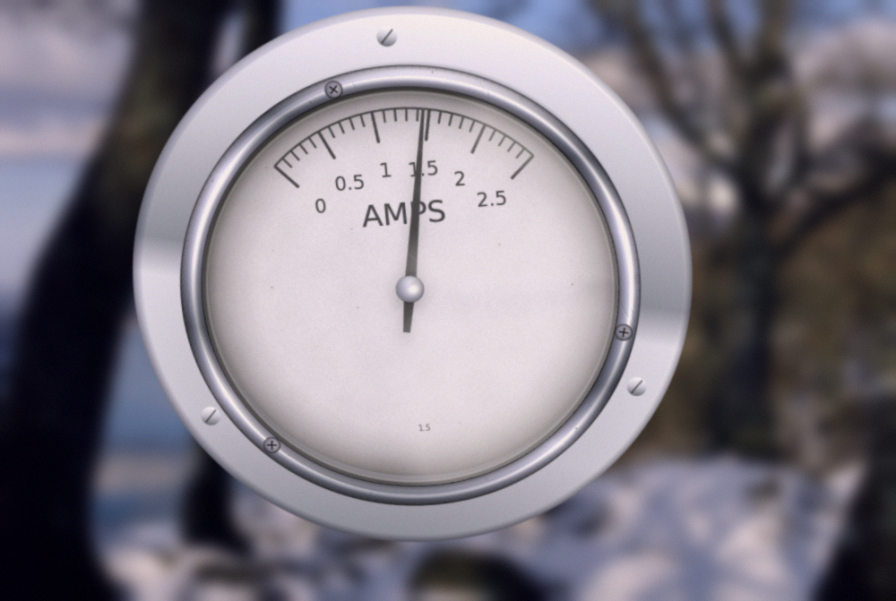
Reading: 1.45; A
